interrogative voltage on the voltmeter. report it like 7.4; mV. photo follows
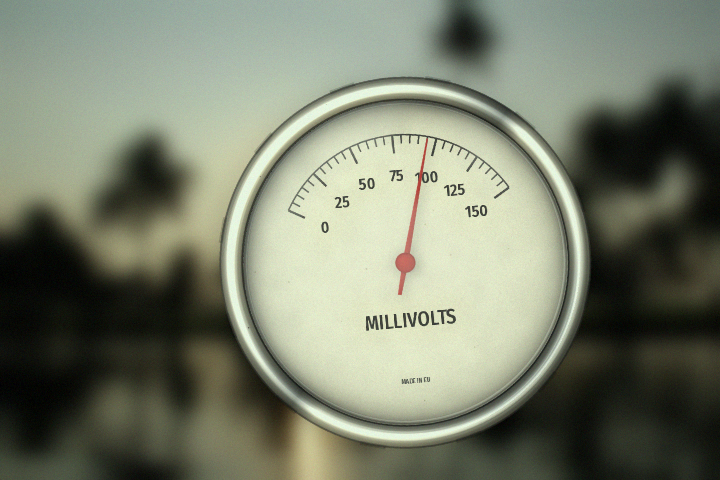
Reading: 95; mV
